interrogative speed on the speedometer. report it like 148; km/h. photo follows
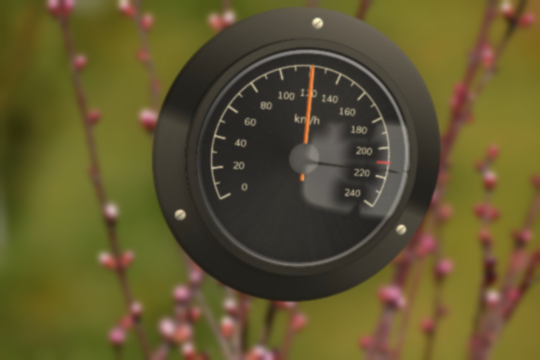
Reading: 120; km/h
